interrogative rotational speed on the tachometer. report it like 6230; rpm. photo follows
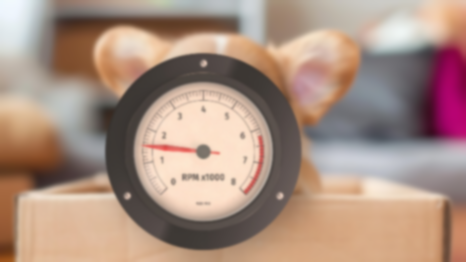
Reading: 1500; rpm
